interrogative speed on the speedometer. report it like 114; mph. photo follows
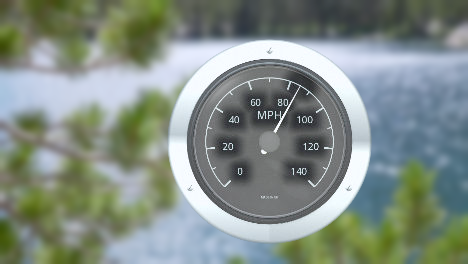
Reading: 85; mph
